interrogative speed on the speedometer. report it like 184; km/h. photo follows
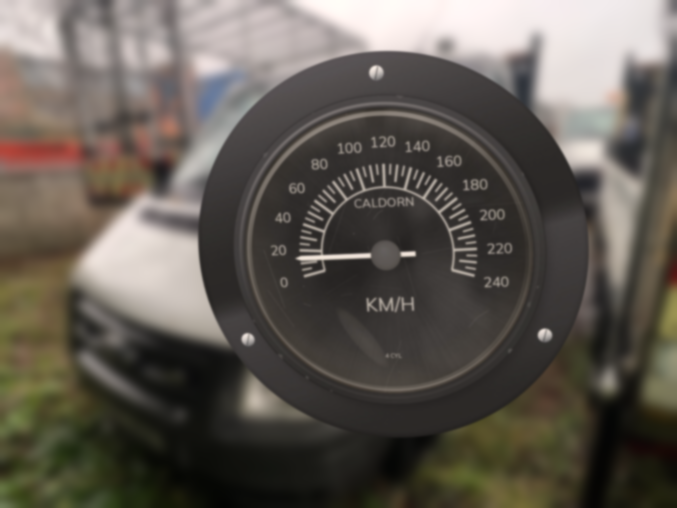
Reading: 15; km/h
